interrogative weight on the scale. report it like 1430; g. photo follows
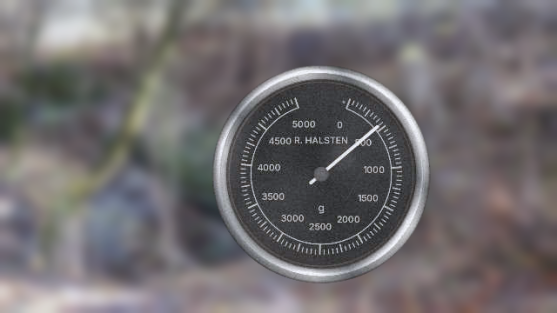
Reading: 450; g
